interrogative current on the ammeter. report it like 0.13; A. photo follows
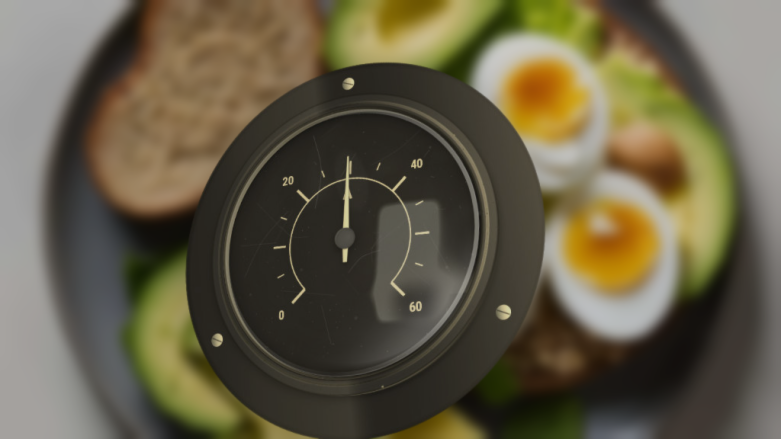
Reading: 30; A
